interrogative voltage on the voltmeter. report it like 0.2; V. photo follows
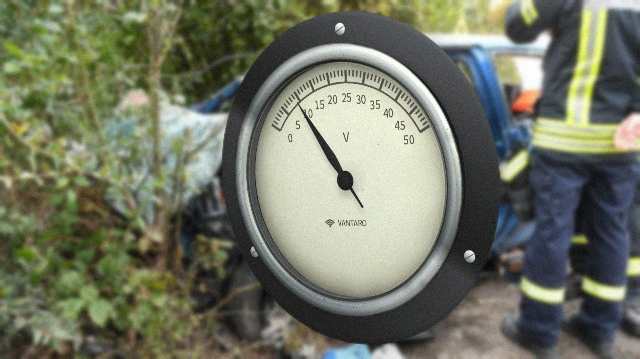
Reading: 10; V
